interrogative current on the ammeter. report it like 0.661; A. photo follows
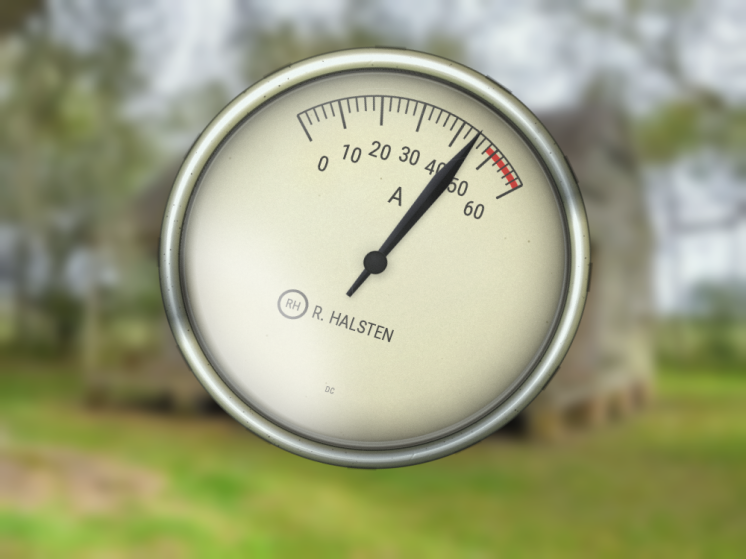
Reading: 44; A
